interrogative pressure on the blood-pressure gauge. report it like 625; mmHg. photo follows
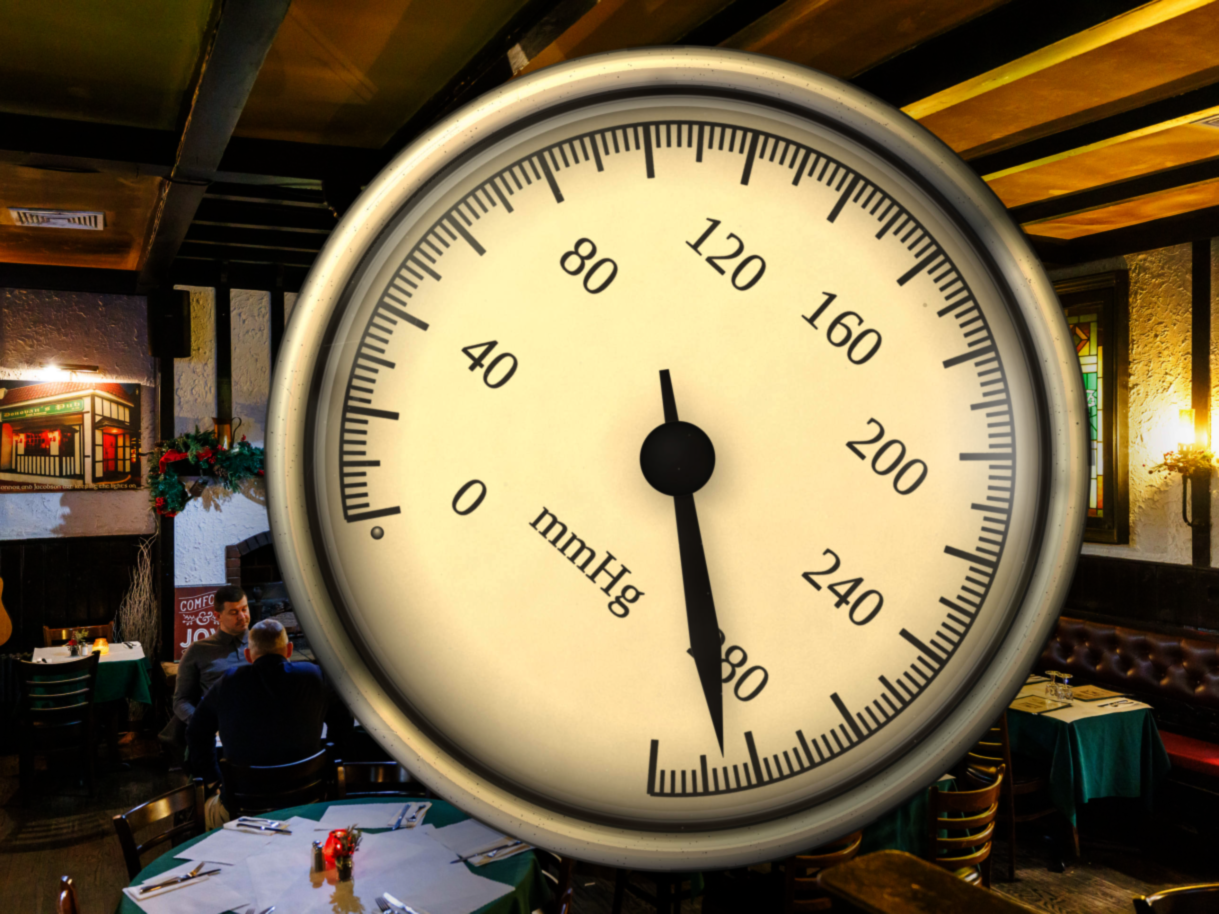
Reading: 286; mmHg
